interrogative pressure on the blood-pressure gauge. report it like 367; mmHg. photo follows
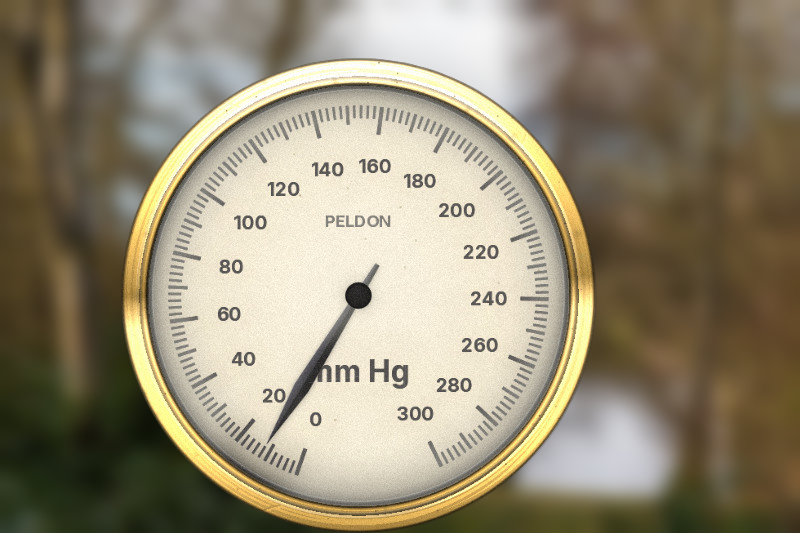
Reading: 12; mmHg
